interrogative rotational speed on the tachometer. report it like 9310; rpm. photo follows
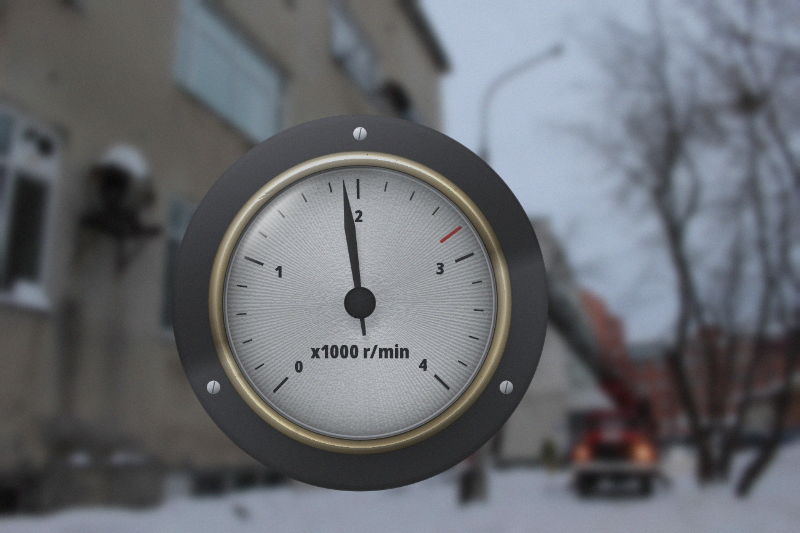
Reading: 1900; rpm
